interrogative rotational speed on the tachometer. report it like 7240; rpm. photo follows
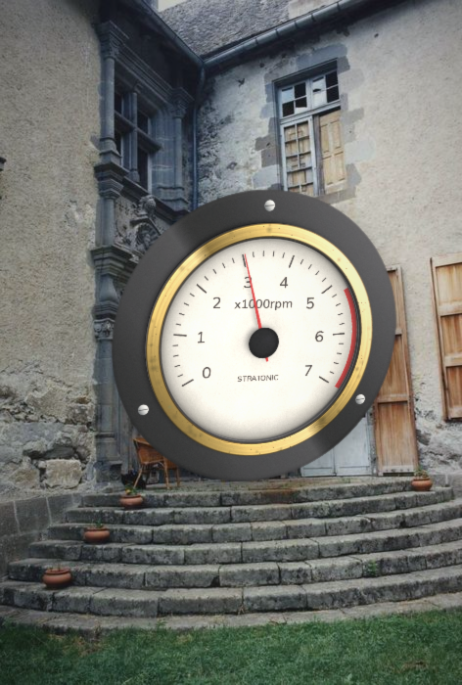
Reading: 3000; rpm
